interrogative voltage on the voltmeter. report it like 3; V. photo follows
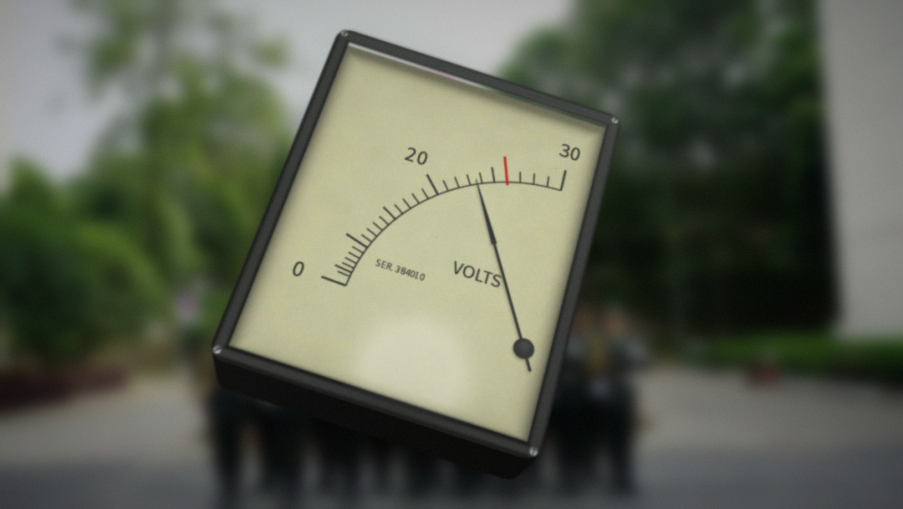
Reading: 23.5; V
